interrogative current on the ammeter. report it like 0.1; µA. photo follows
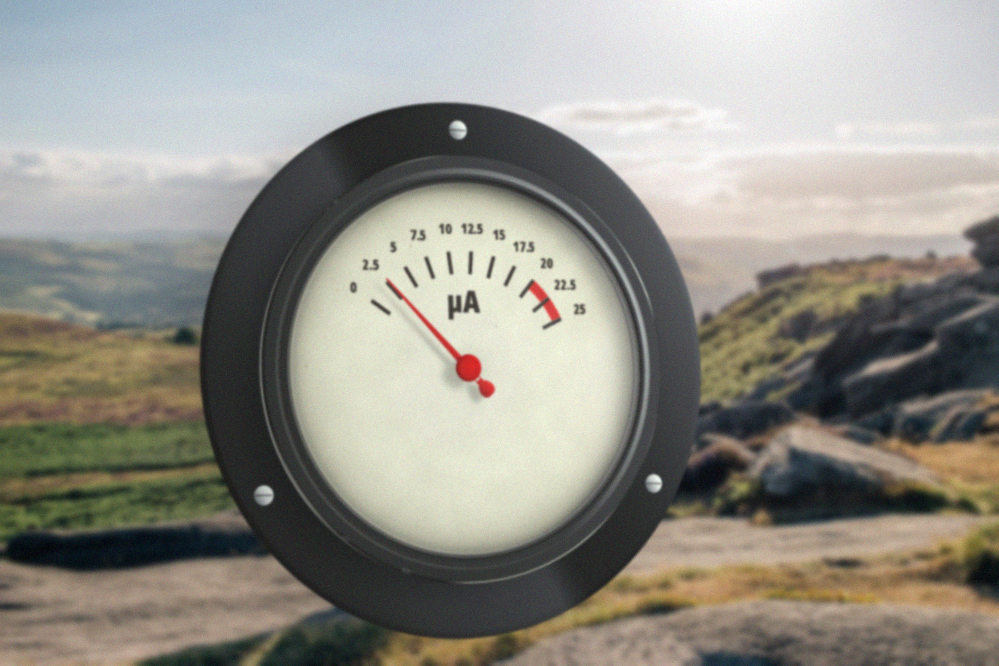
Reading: 2.5; µA
